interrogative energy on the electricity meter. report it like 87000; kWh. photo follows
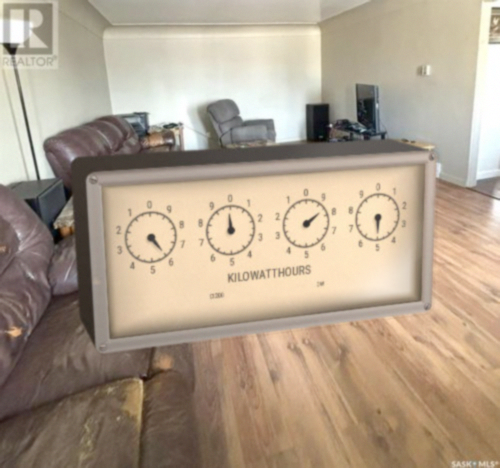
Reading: 5985; kWh
